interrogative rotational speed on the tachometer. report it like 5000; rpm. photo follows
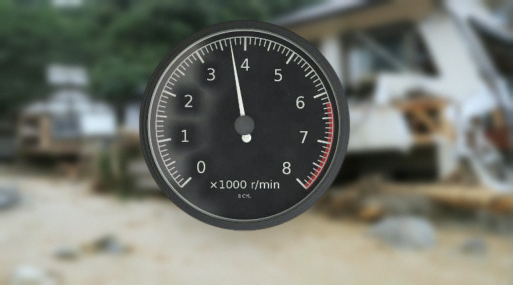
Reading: 3700; rpm
